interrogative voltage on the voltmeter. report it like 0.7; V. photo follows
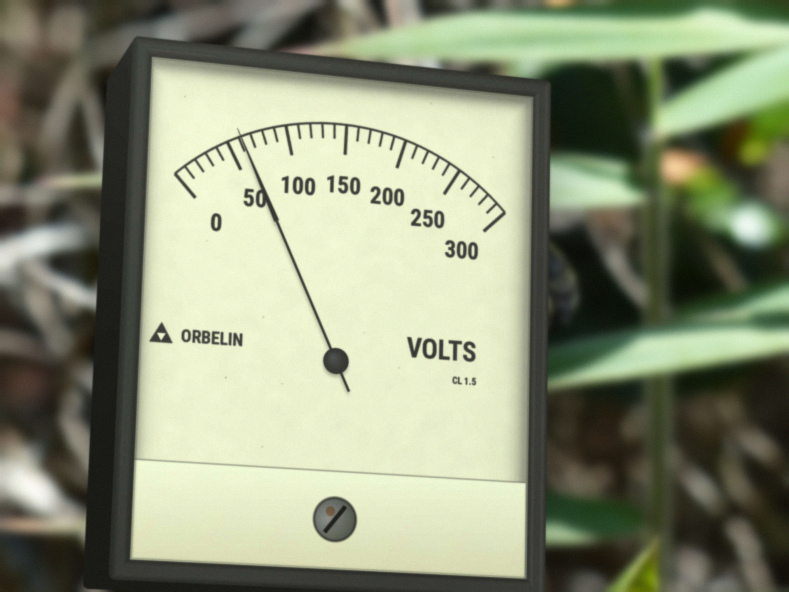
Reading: 60; V
